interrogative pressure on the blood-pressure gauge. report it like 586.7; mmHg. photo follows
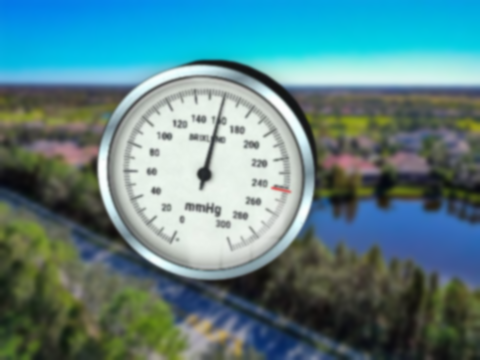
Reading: 160; mmHg
